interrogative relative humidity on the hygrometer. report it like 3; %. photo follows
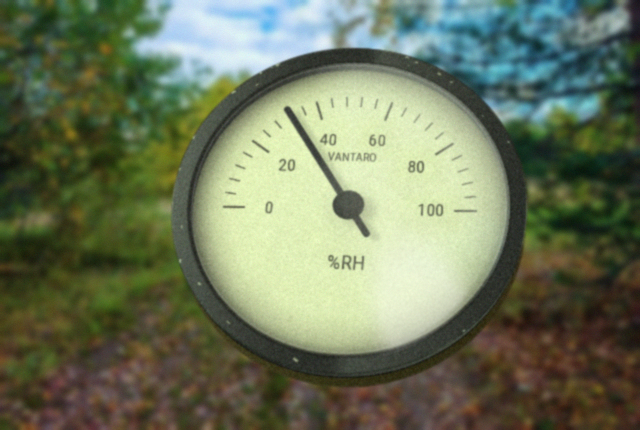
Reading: 32; %
